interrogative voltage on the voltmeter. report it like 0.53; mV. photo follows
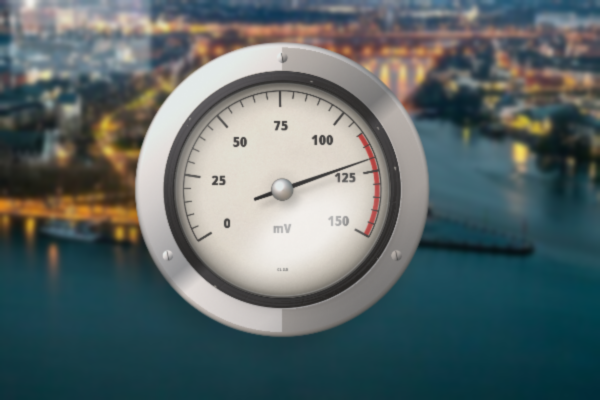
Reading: 120; mV
